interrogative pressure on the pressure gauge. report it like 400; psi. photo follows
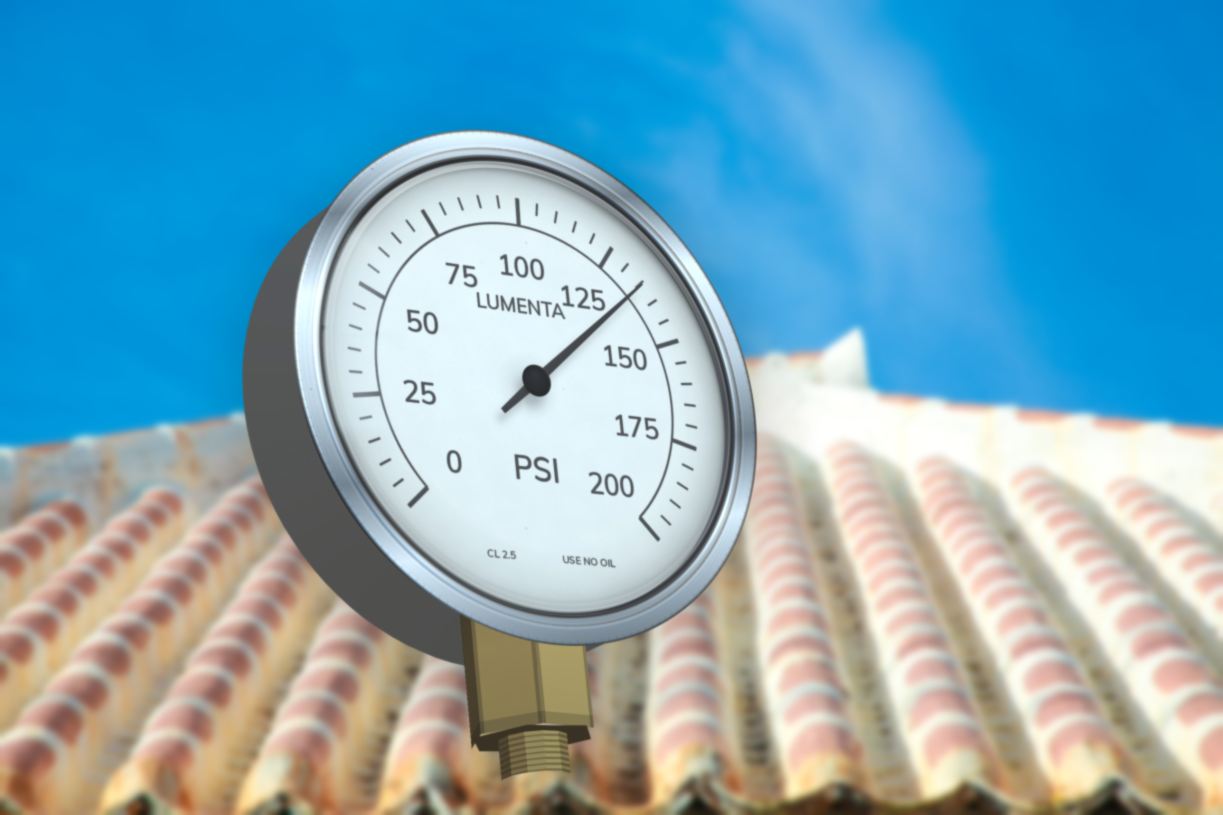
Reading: 135; psi
